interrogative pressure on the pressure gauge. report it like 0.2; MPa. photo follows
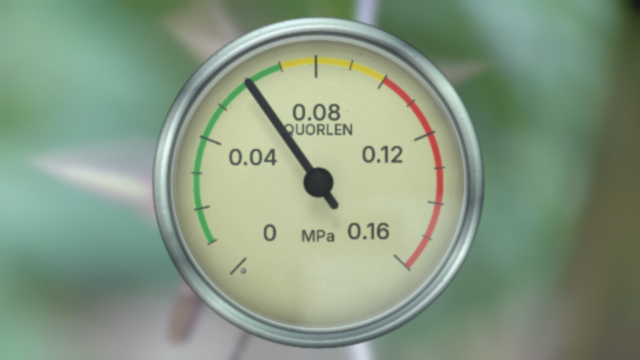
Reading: 0.06; MPa
